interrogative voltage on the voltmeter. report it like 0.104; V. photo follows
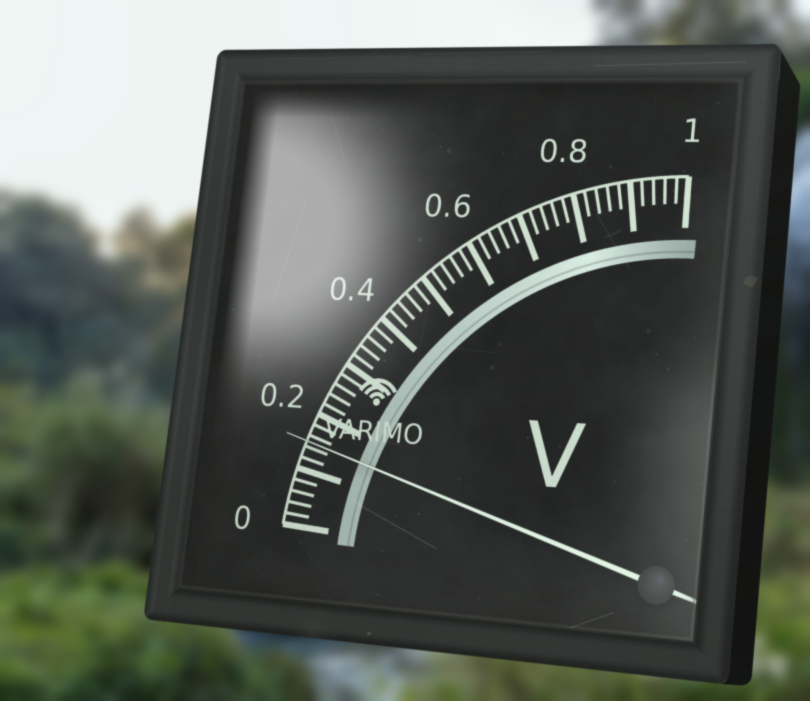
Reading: 0.15; V
